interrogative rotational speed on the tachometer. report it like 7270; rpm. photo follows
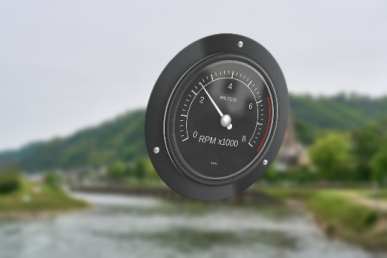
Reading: 2400; rpm
